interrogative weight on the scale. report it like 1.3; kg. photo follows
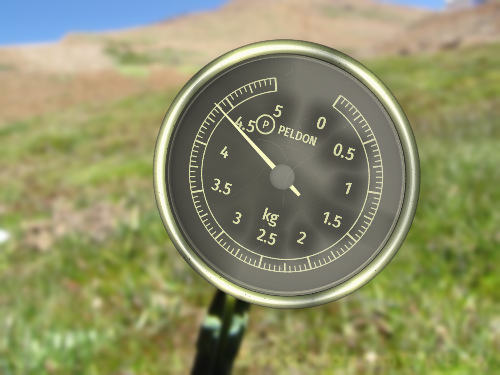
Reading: 4.4; kg
